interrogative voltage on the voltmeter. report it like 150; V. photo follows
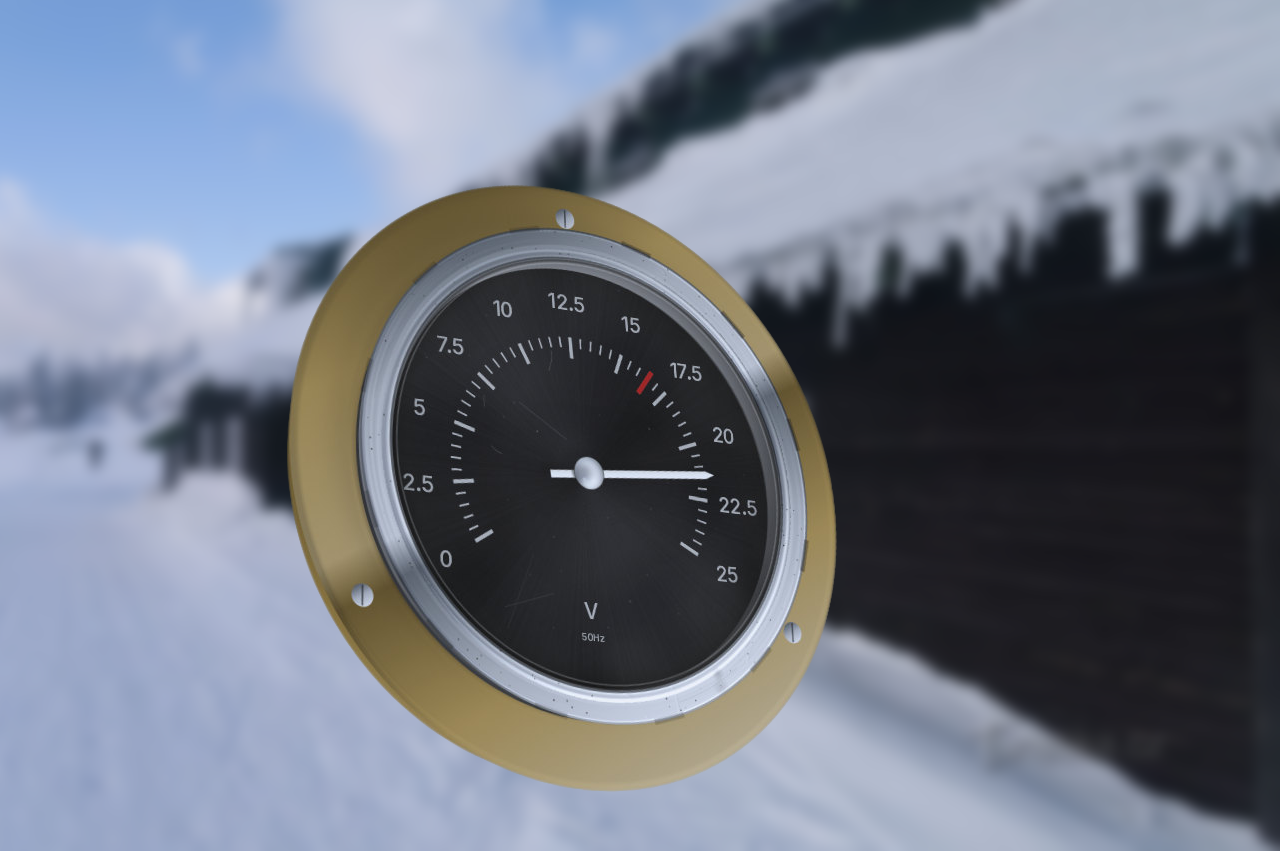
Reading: 21.5; V
